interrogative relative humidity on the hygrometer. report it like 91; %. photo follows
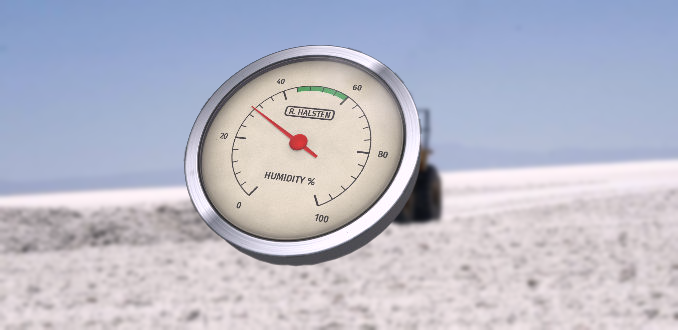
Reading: 30; %
